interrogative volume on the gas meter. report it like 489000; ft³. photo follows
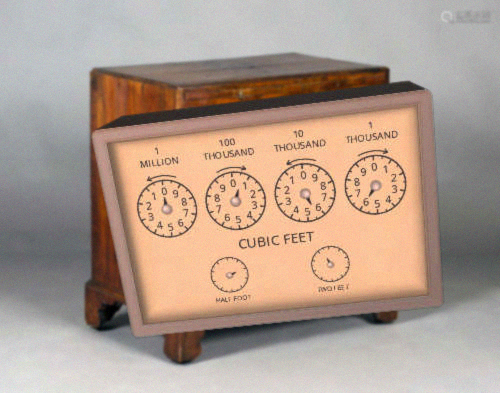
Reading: 5600; ft³
